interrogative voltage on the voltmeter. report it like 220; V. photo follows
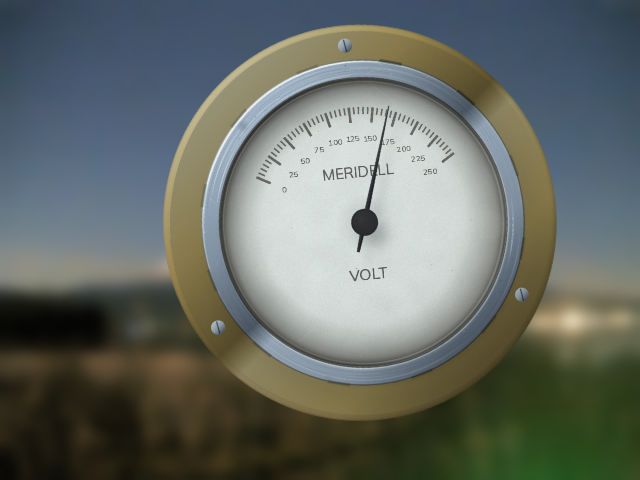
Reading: 165; V
